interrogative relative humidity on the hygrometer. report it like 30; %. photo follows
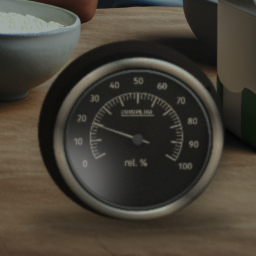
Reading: 20; %
